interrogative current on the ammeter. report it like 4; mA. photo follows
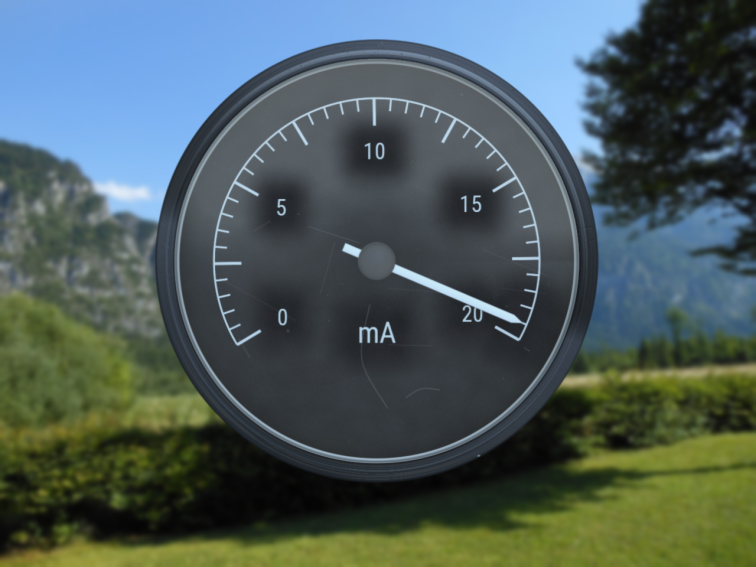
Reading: 19.5; mA
